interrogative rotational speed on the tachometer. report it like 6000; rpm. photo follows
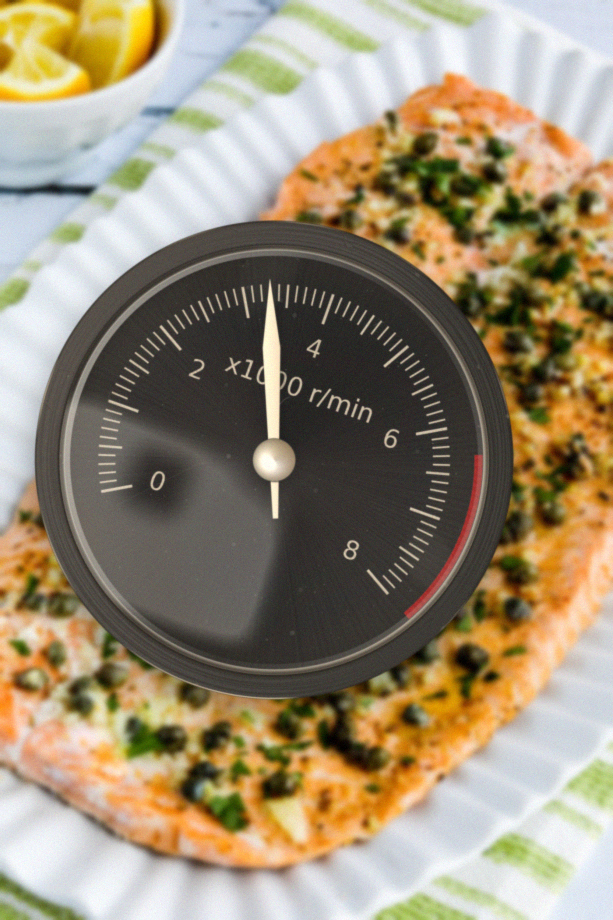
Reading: 3300; rpm
